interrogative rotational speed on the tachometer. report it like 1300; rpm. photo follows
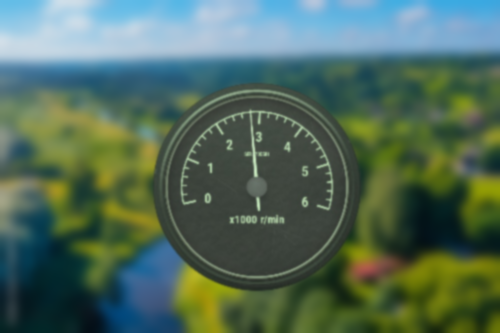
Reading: 2800; rpm
